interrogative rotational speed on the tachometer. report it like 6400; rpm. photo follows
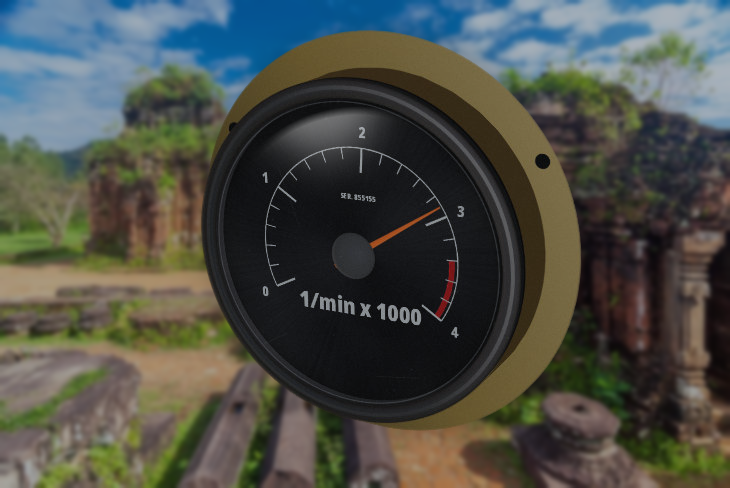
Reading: 2900; rpm
